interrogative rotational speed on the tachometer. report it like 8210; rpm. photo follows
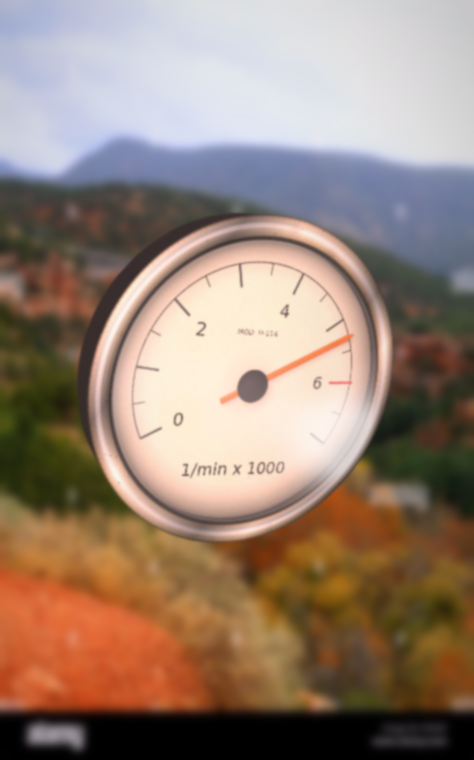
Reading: 5250; rpm
